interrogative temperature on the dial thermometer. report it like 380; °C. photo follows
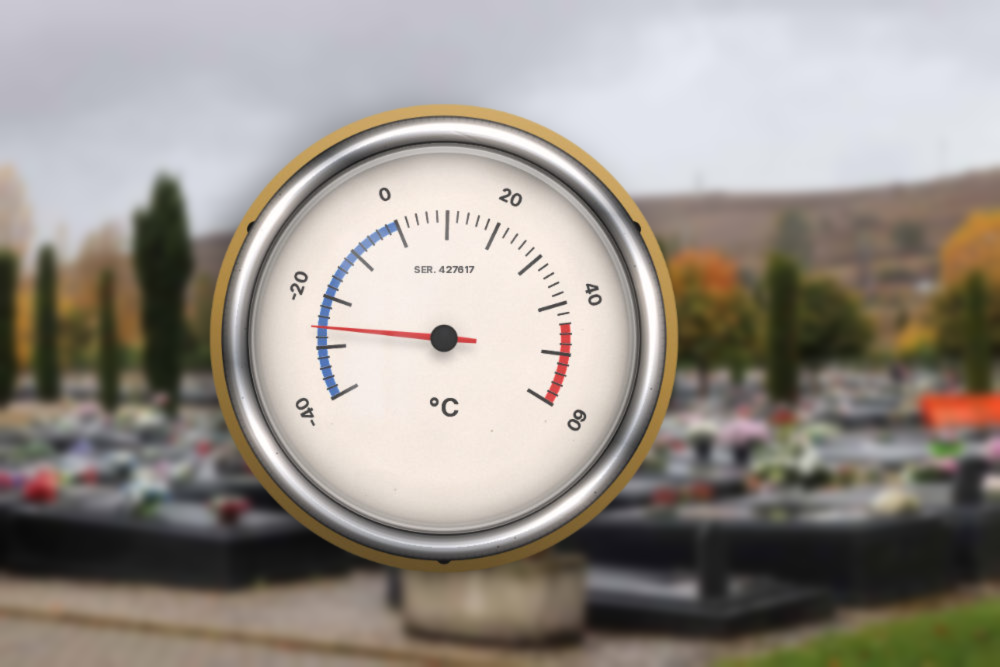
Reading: -26; °C
